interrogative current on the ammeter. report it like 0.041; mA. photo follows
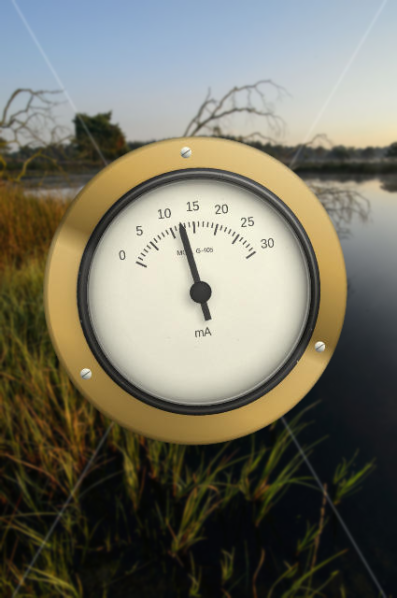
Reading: 12; mA
